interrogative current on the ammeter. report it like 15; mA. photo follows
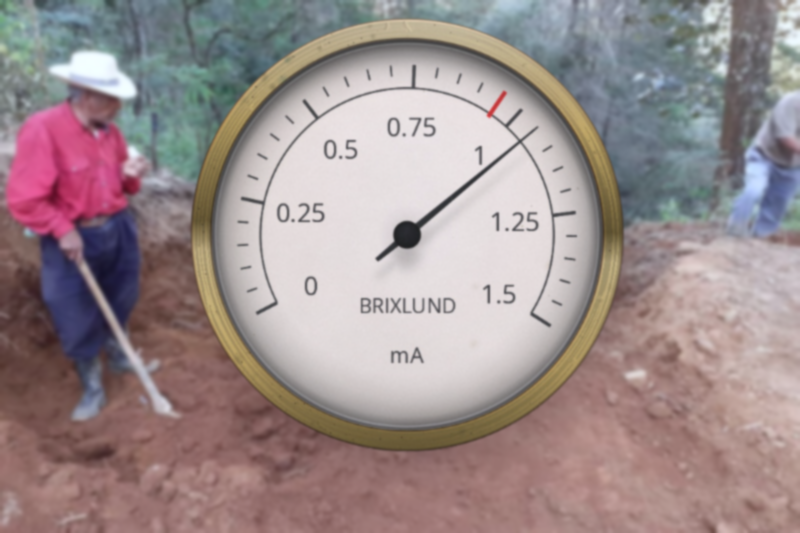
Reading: 1.05; mA
